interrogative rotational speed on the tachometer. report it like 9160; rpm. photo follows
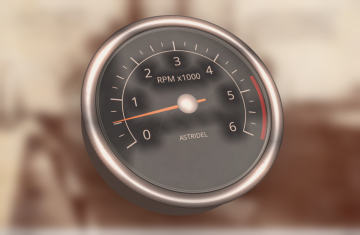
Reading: 500; rpm
